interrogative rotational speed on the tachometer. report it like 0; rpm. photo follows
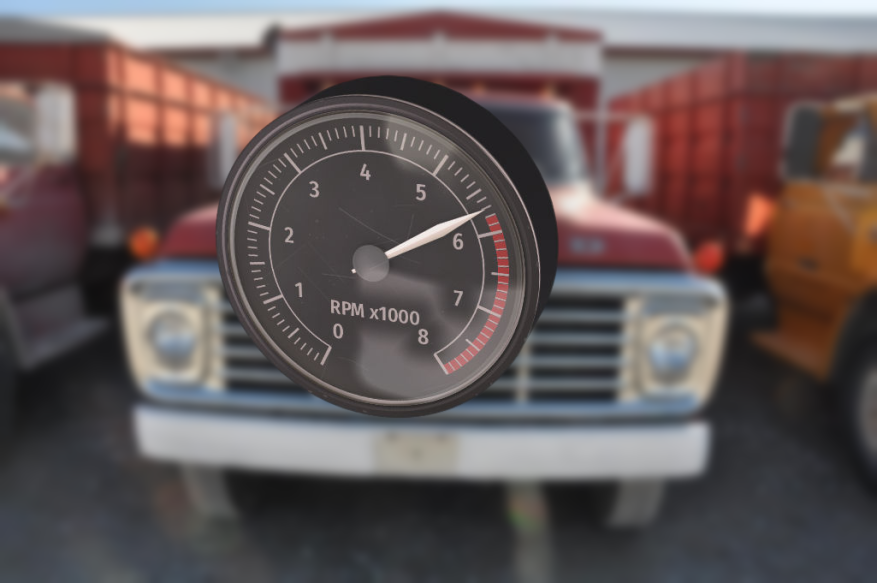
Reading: 5700; rpm
